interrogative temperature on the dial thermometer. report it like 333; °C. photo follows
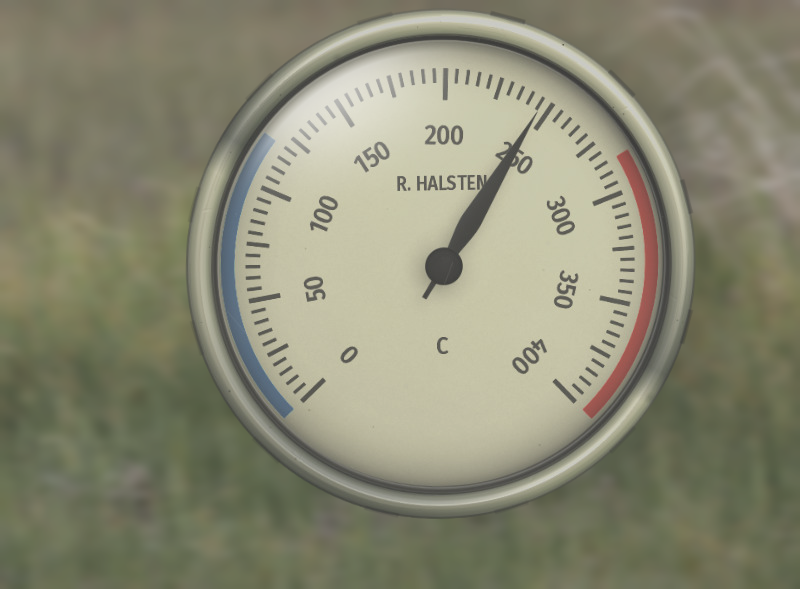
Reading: 245; °C
